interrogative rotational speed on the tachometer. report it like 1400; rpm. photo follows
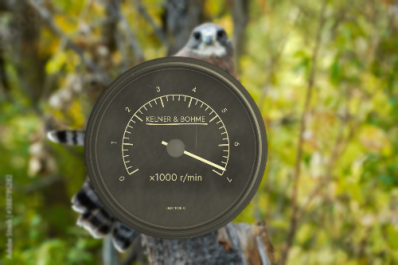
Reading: 6800; rpm
